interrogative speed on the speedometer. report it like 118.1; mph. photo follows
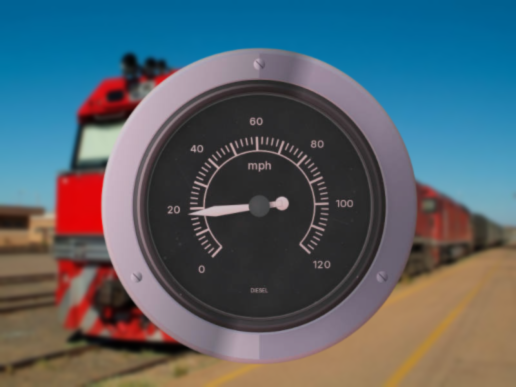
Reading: 18; mph
